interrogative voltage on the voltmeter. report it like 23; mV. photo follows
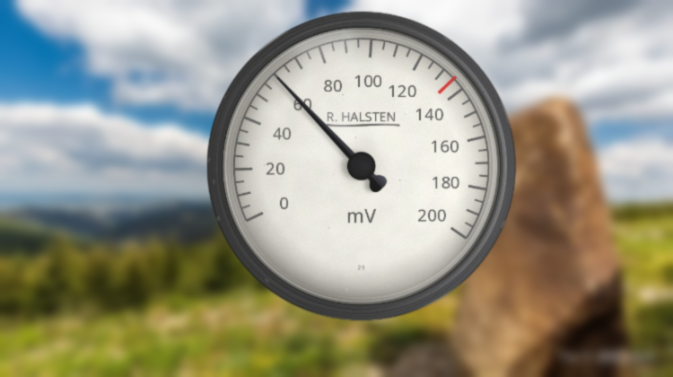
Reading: 60; mV
